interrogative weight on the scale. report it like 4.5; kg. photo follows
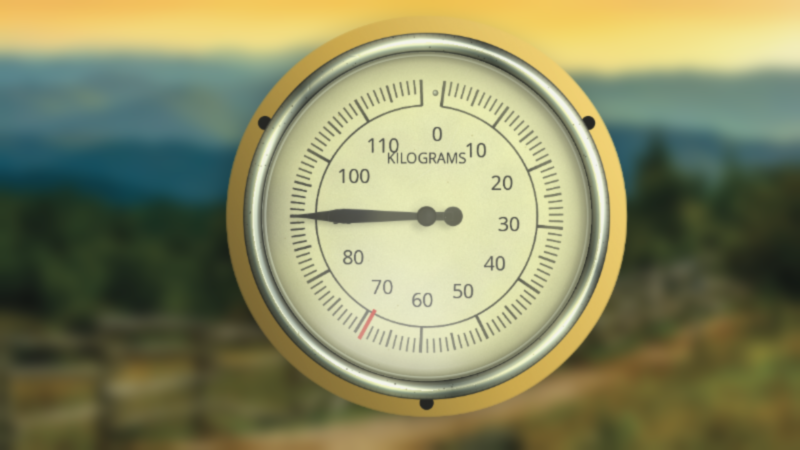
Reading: 90; kg
